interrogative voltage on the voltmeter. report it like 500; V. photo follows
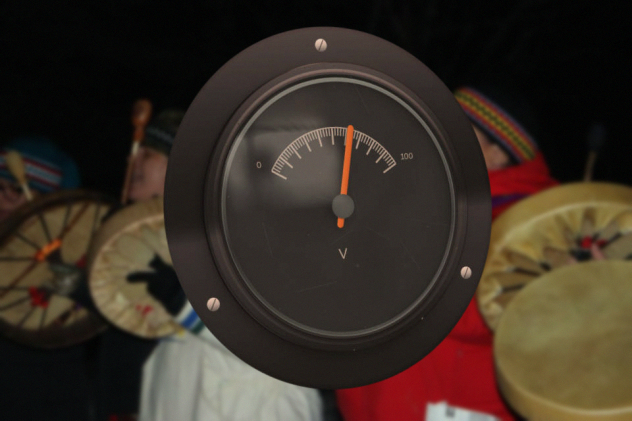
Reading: 60; V
